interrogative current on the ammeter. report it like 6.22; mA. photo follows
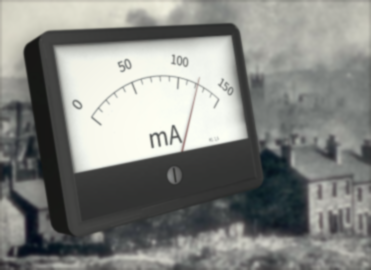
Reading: 120; mA
